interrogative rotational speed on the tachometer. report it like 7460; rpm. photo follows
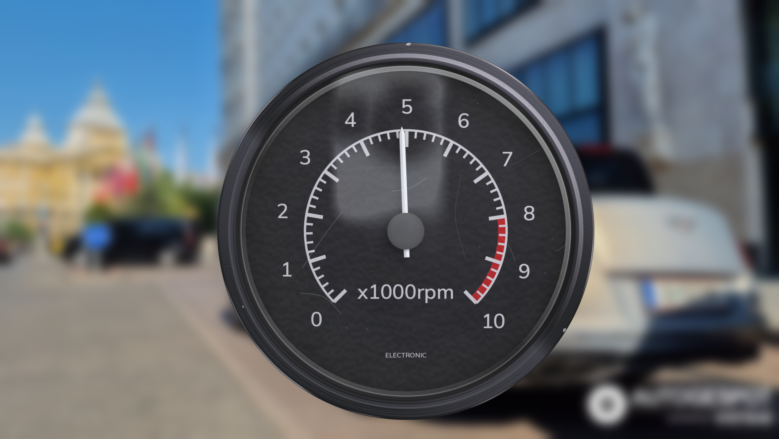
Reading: 4900; rpm
